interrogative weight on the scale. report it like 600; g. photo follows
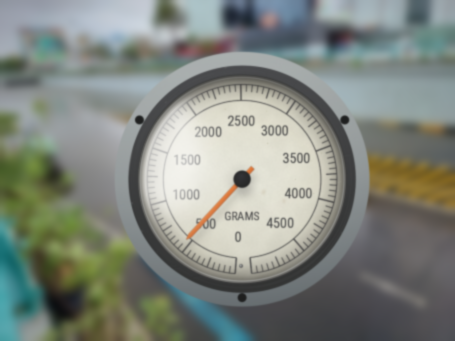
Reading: 550; g
